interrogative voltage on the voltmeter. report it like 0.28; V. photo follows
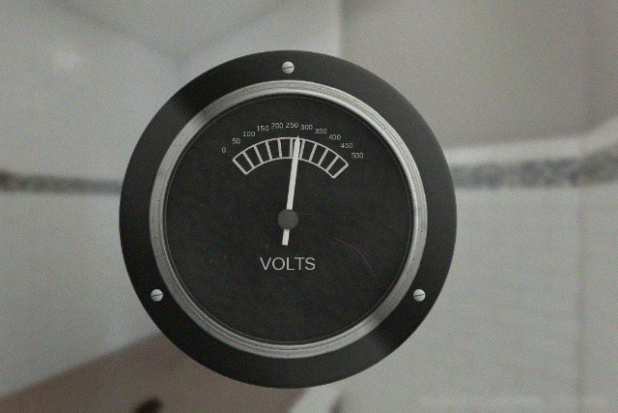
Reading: 275; V
